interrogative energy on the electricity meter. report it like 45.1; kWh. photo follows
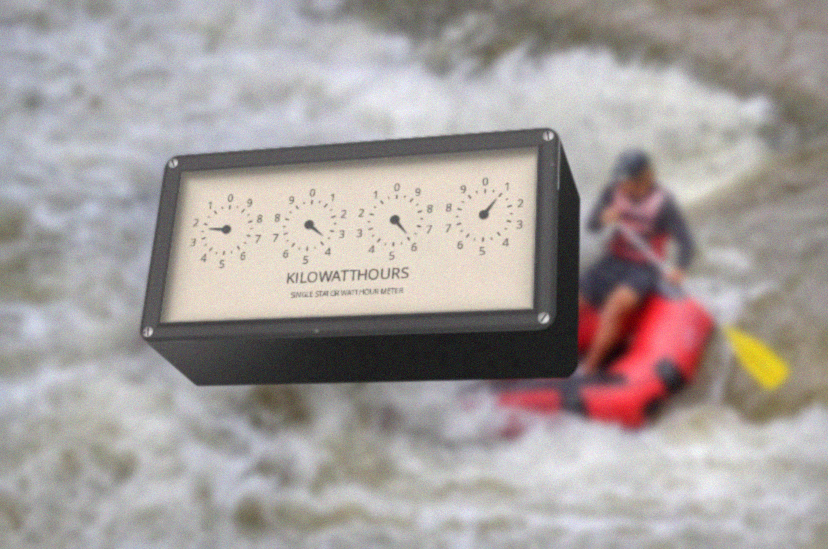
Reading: 2361; kWh
